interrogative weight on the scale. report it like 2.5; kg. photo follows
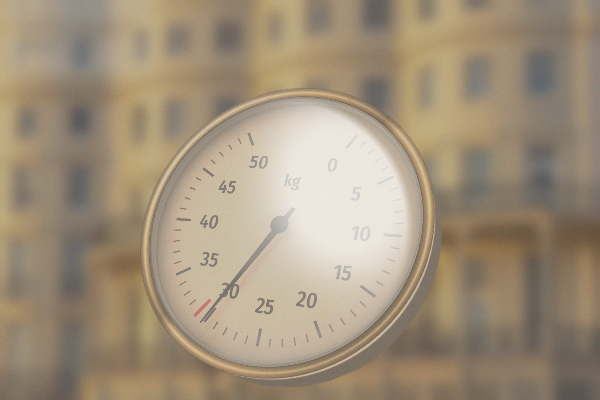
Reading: 30; kg
